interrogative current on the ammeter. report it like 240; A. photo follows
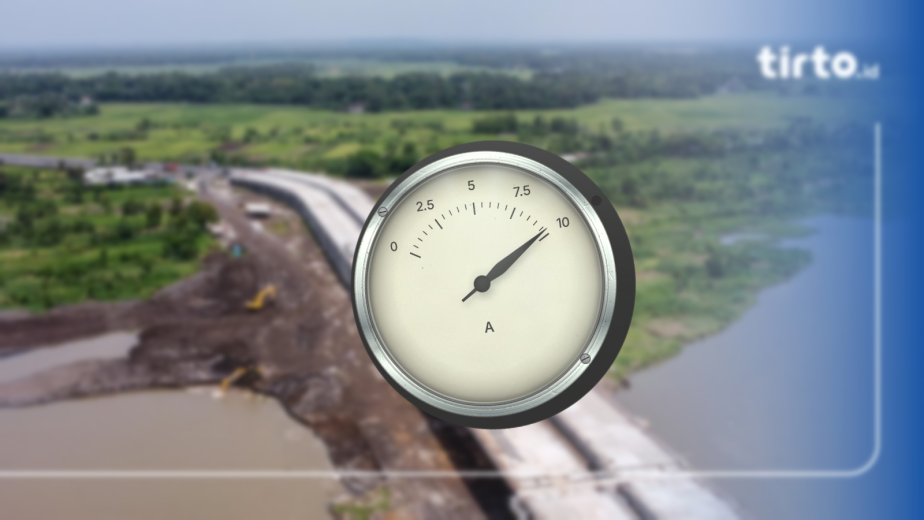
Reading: 9.75; A
